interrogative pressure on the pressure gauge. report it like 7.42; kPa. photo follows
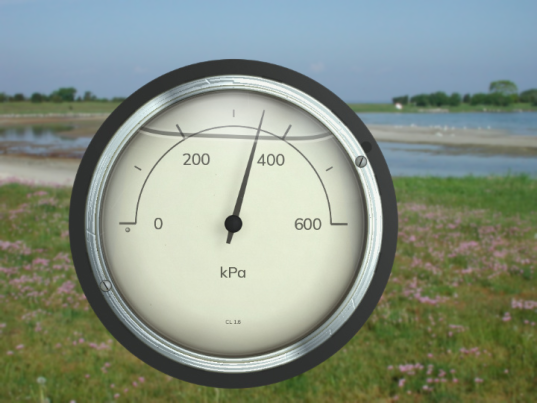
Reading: 350; kPa
